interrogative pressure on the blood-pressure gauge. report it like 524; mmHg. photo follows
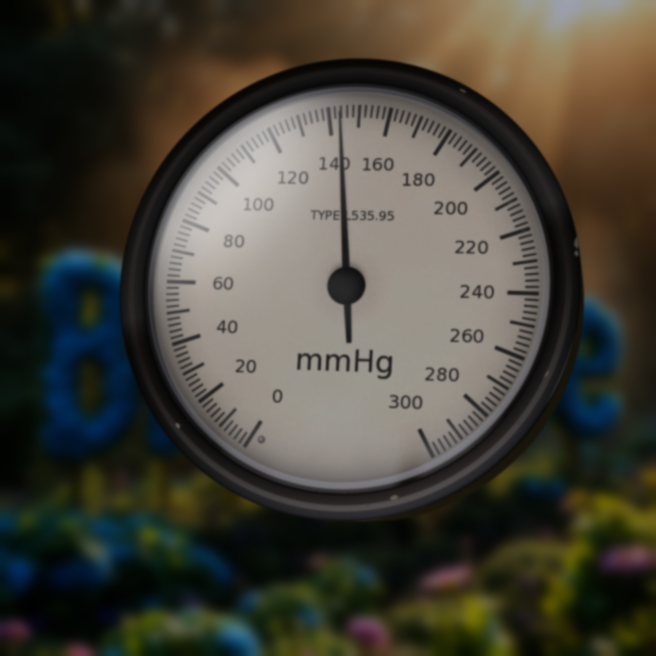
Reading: 144; mmHg
